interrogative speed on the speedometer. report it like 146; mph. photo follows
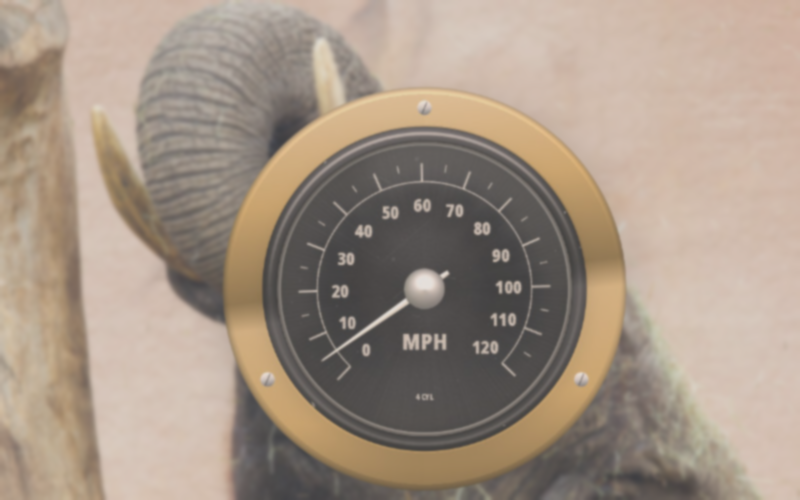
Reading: 5; mph
